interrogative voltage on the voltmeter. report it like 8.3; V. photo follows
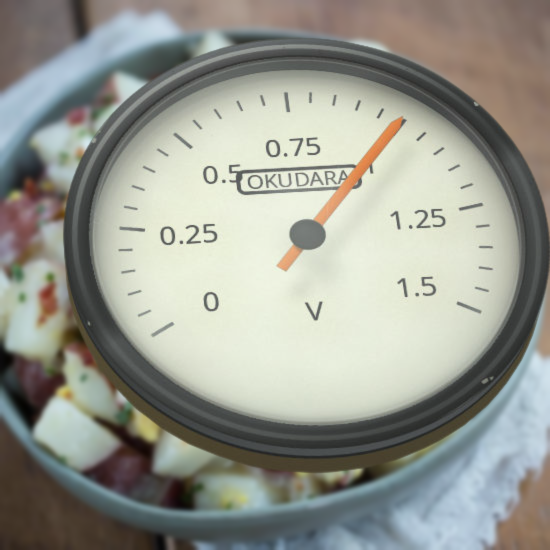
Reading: 1; V
